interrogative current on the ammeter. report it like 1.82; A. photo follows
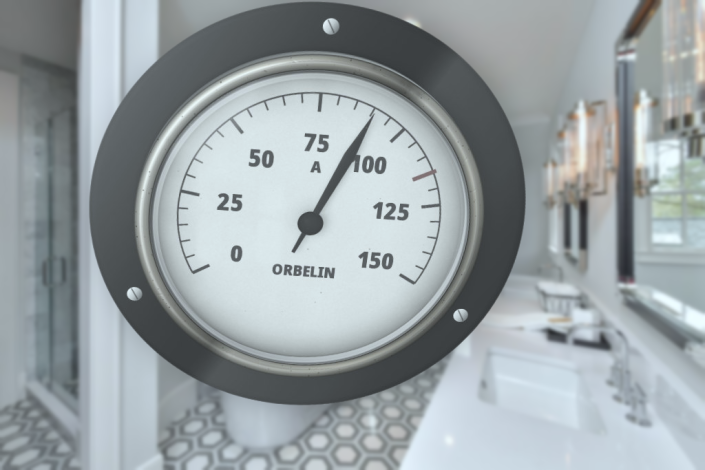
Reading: 90; A
